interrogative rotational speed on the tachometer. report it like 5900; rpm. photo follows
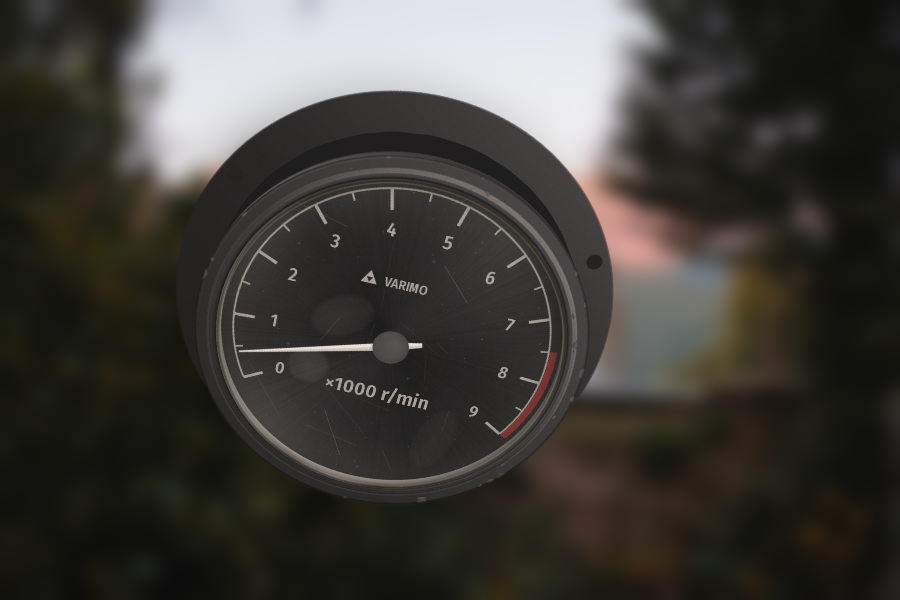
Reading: 500; rpm
